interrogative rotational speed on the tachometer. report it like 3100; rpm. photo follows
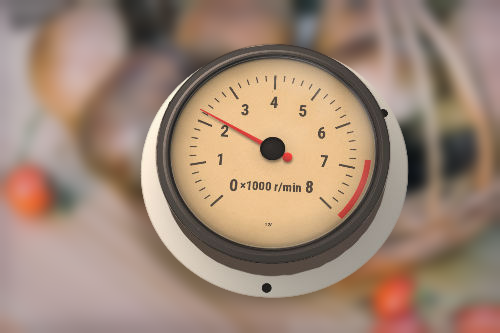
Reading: 2200; rpm
